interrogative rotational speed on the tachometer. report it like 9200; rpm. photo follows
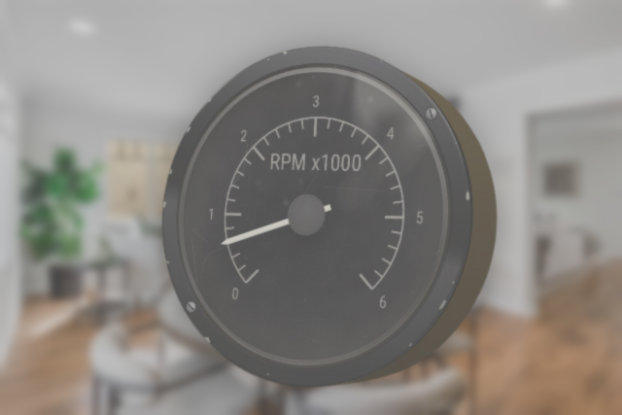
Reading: 600; rpm
